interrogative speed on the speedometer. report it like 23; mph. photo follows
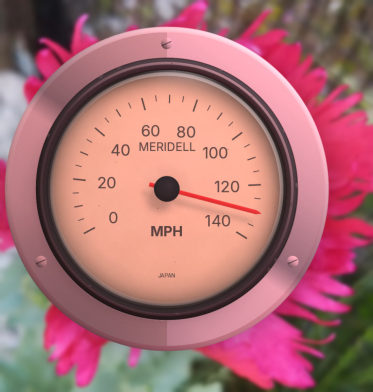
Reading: 130; mph
